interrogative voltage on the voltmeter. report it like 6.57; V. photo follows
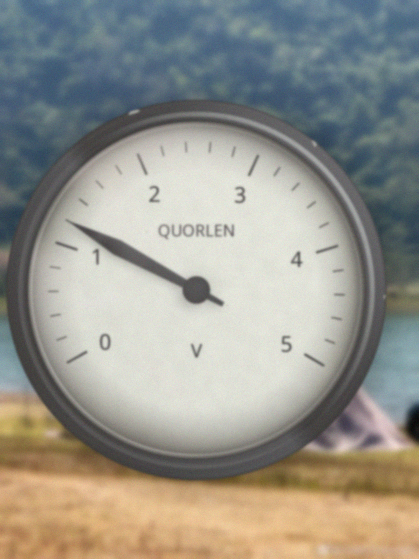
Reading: 1.2; V
